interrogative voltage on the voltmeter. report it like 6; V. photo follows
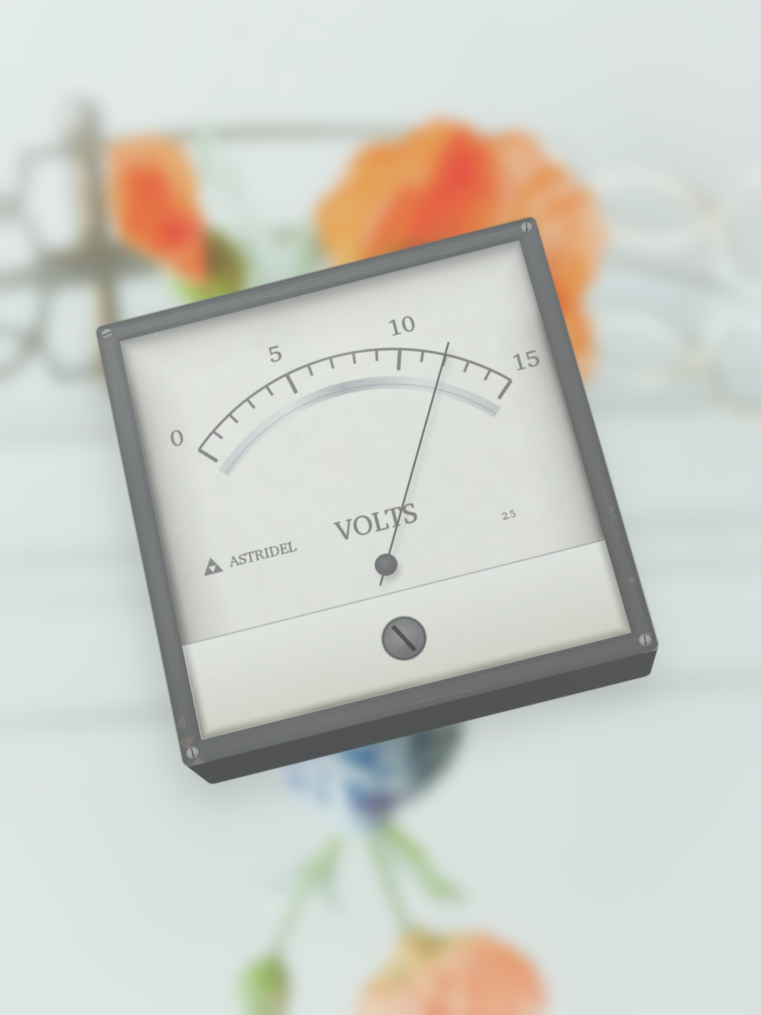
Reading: 12; V
